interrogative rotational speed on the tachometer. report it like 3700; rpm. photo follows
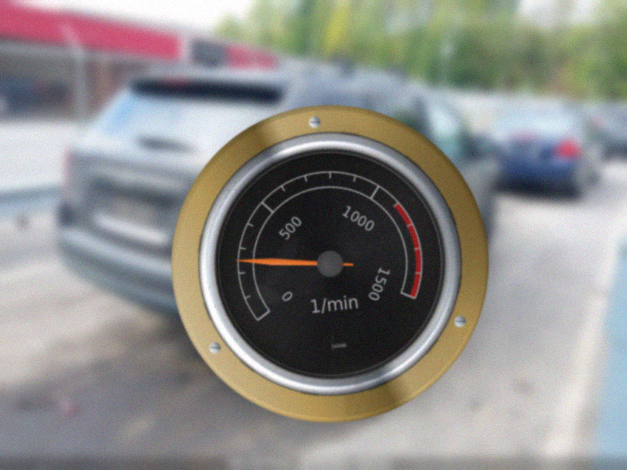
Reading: 250; rpm
